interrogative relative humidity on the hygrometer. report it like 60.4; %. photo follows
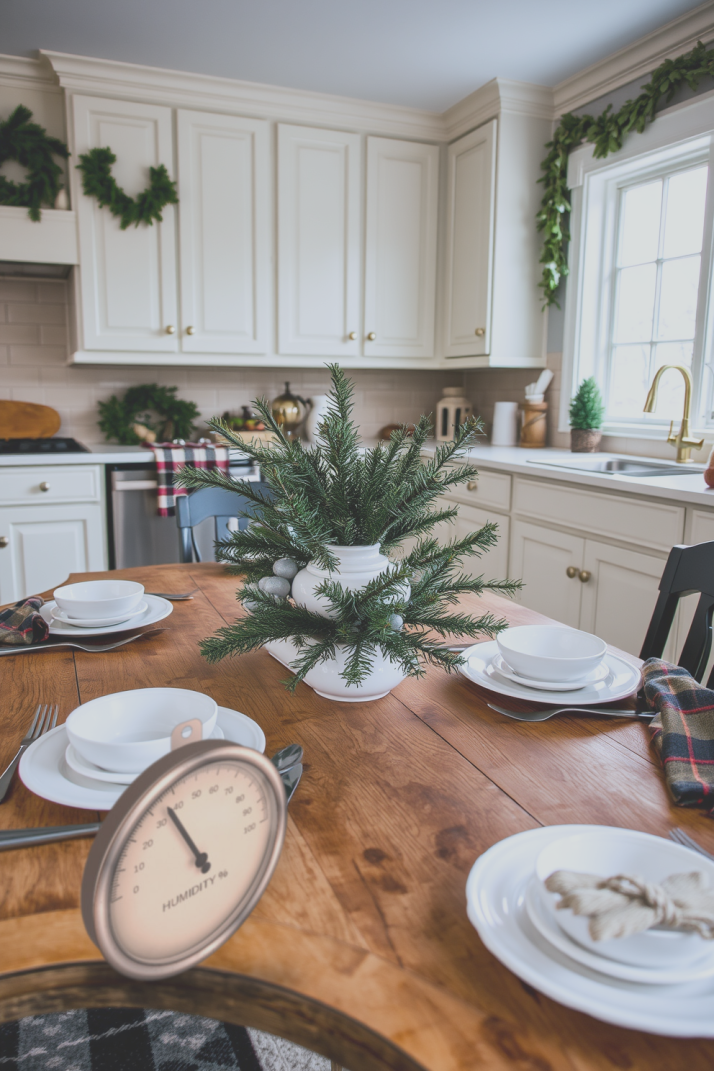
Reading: 35; %
